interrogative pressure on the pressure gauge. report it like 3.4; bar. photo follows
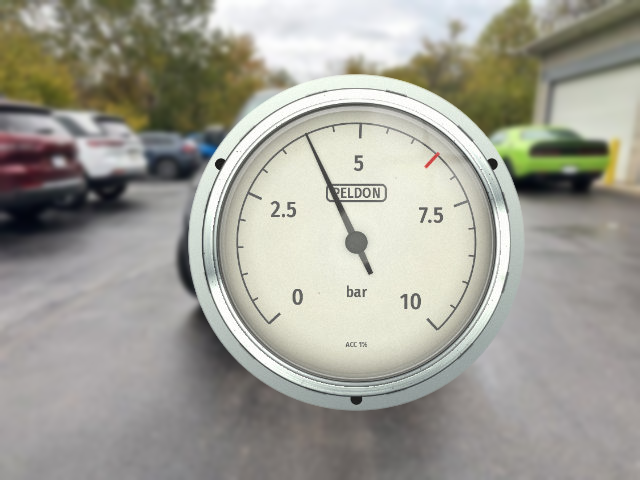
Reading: 4; bar
